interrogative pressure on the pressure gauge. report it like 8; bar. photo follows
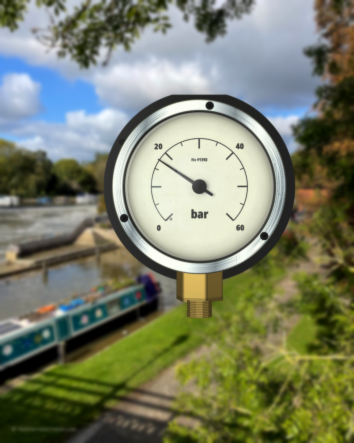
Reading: 17.5; bar
